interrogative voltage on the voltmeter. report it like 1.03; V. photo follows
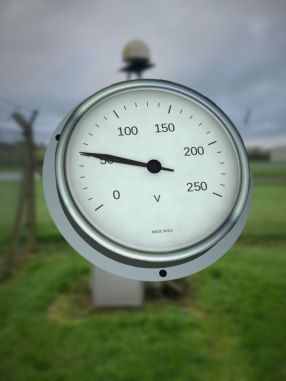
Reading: 50; V
